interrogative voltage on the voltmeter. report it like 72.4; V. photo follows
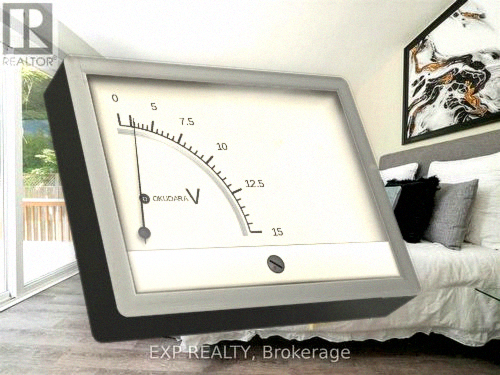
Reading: 2.5; V
